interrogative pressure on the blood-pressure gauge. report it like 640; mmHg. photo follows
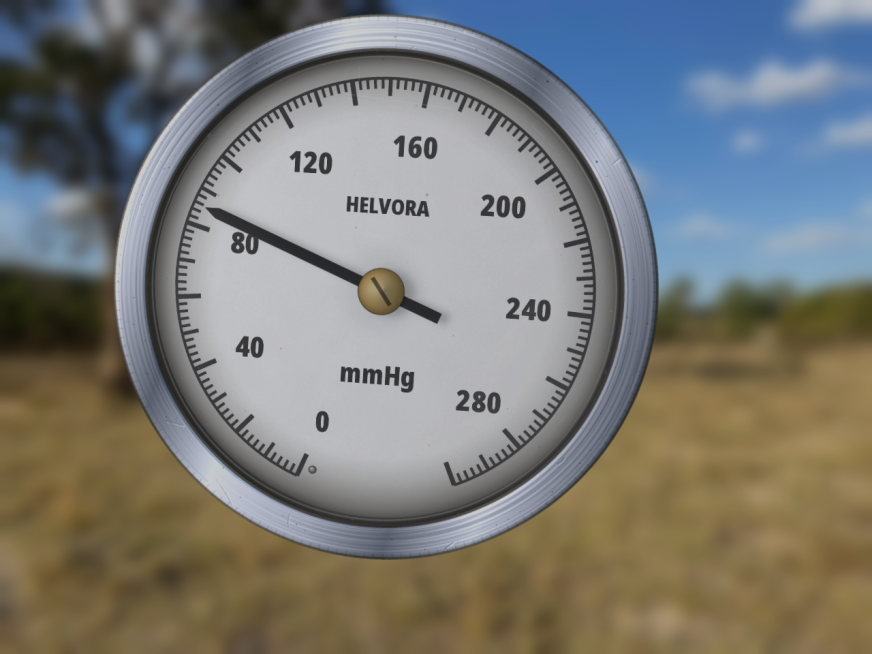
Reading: 86; mmHg
